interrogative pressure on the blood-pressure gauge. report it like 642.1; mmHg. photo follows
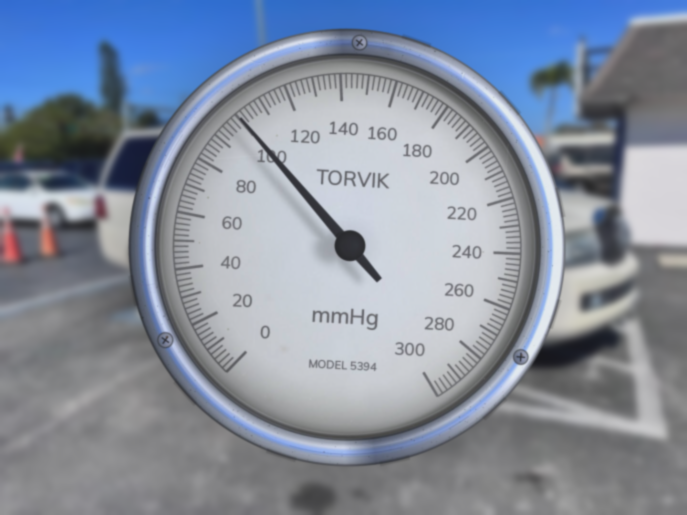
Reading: 100; mmHg
